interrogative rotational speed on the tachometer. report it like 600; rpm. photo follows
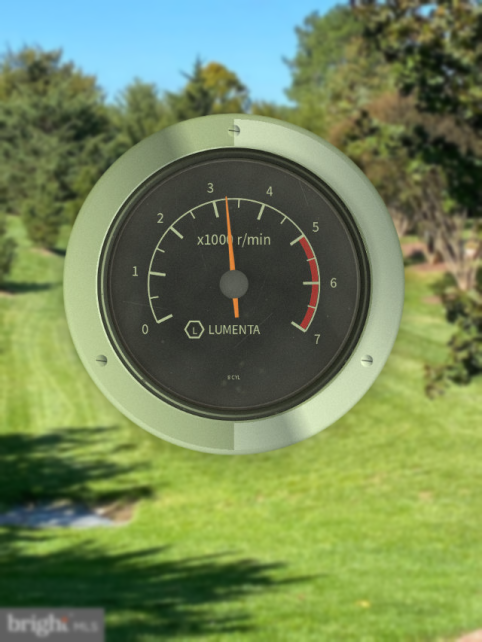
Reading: 3250; rpm
